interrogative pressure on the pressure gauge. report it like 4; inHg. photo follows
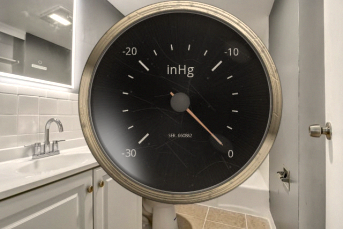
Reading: 0; inHg
